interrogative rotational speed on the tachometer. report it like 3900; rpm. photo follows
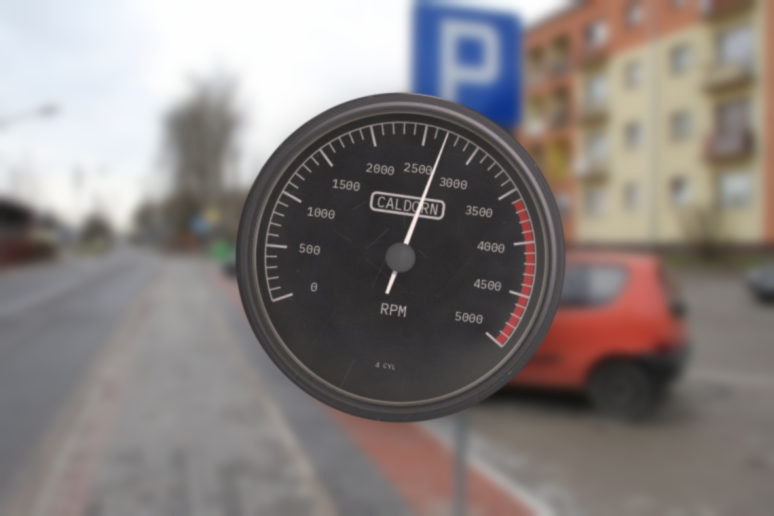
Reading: 2700; rpm
